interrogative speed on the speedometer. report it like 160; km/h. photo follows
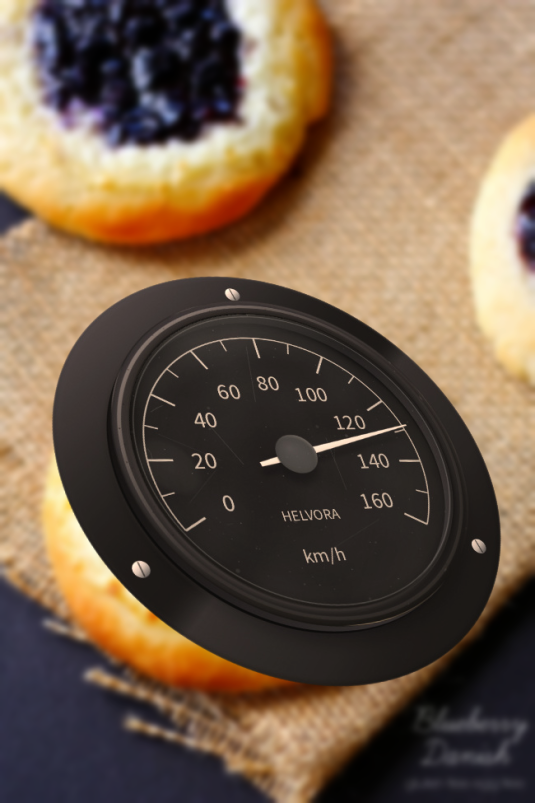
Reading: 130; km/h
